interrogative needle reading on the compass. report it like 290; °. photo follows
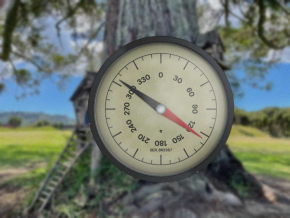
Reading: 125; °
